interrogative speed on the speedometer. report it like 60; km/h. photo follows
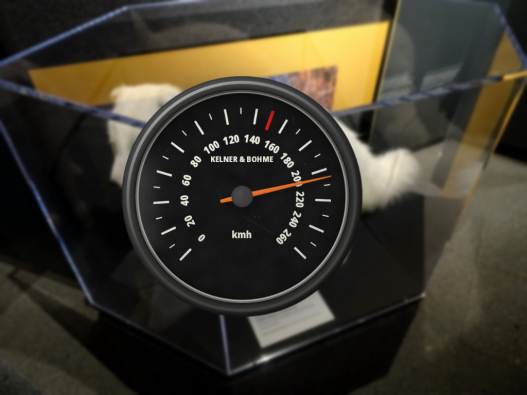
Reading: 205; km/h
